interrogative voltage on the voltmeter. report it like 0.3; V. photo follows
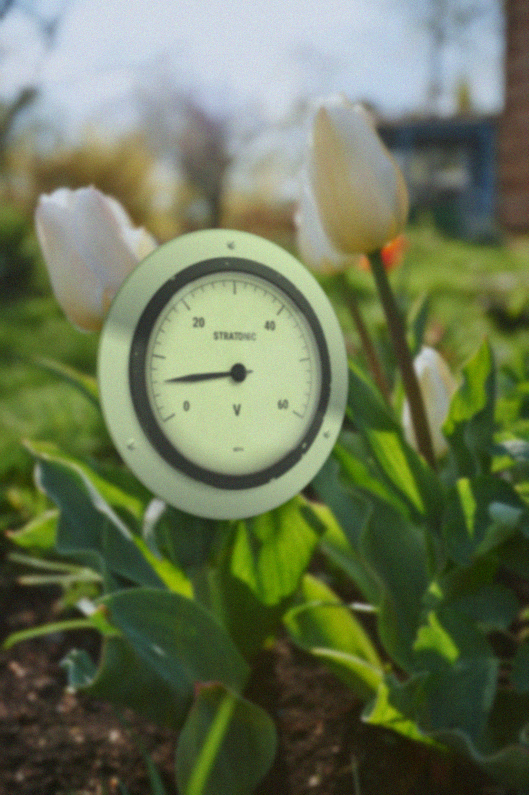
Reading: 6; V
